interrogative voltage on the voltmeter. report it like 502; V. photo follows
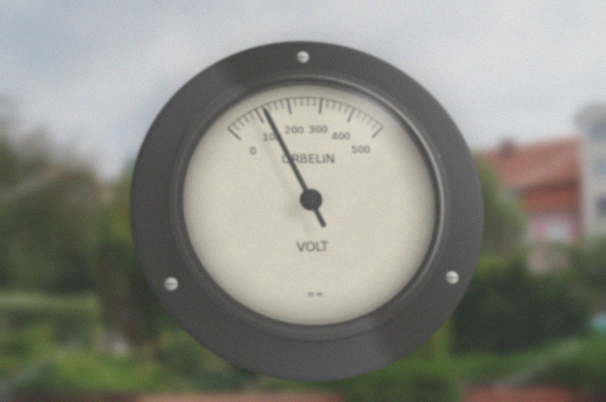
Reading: 120; V
